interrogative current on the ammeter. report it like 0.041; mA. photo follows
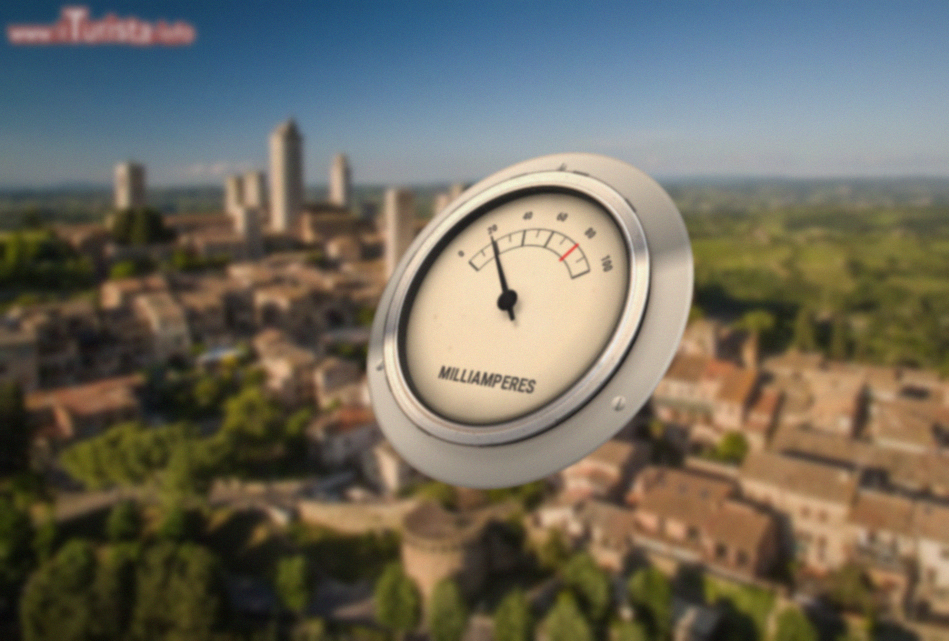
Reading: 20; mA
